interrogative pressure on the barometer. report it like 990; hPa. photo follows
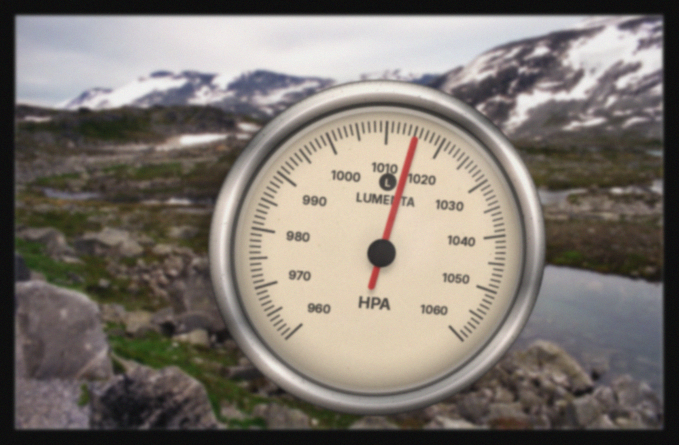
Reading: 1015; hPa
